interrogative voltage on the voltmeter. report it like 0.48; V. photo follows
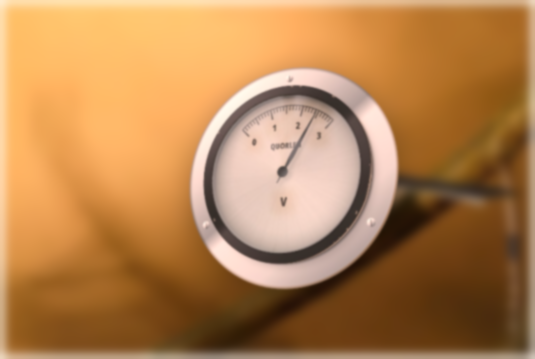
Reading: 2.5; V
